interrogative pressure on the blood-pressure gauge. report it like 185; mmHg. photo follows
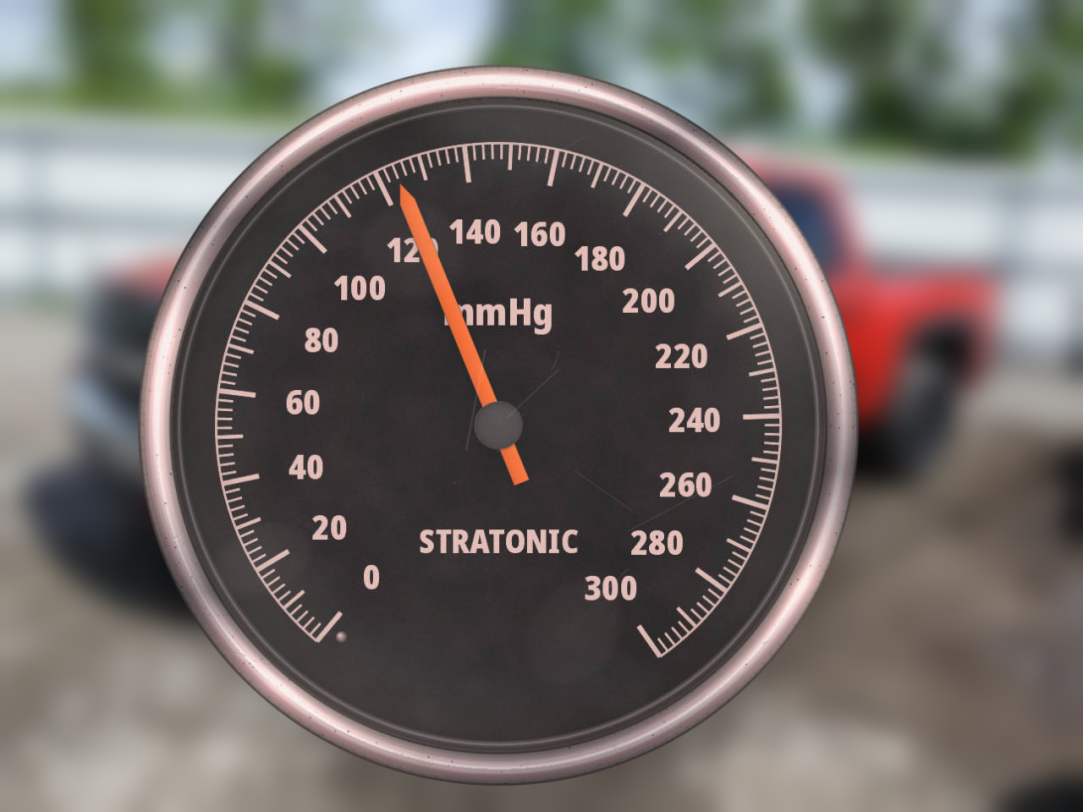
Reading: 124; mmHg
